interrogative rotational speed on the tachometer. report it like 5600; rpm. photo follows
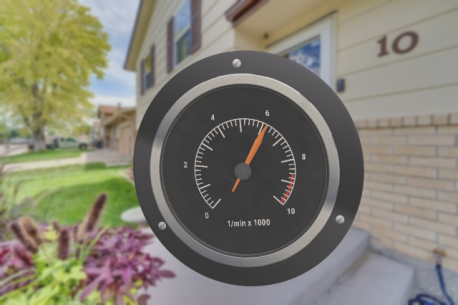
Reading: 6200; rpm
